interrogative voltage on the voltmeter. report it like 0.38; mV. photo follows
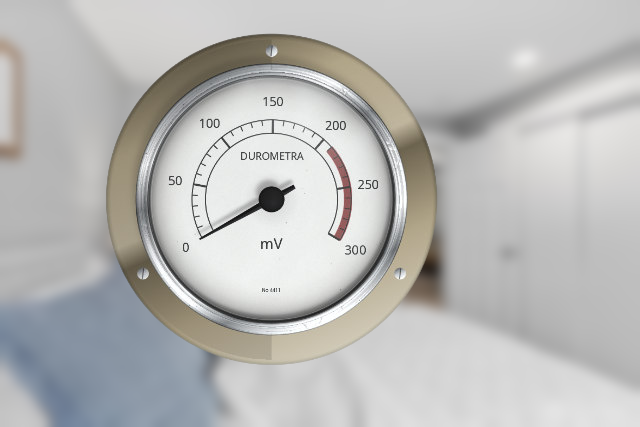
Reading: 0; mV
